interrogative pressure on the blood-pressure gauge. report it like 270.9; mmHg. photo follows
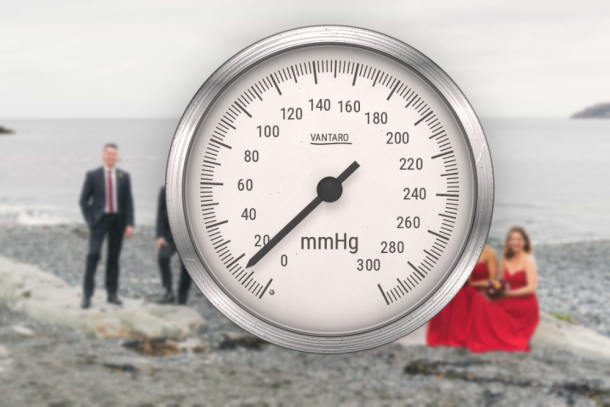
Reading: 14; mmHg
